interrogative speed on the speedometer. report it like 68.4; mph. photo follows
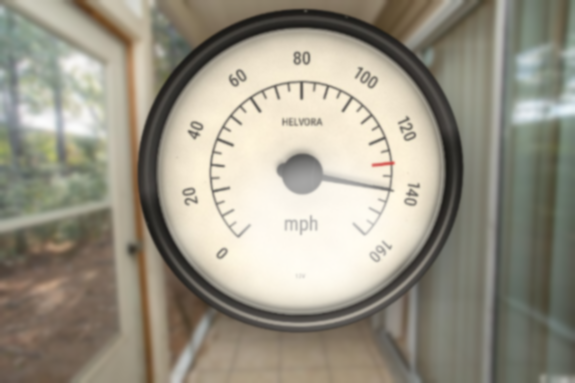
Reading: 140; mph
